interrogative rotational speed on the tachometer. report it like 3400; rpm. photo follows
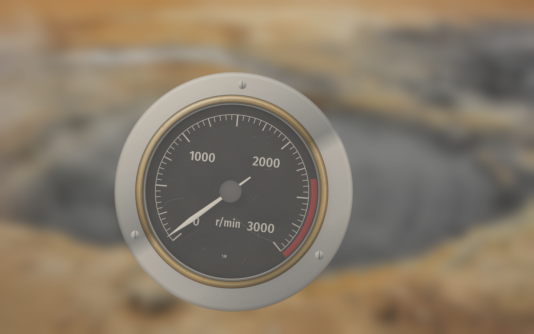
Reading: 50; rpm
